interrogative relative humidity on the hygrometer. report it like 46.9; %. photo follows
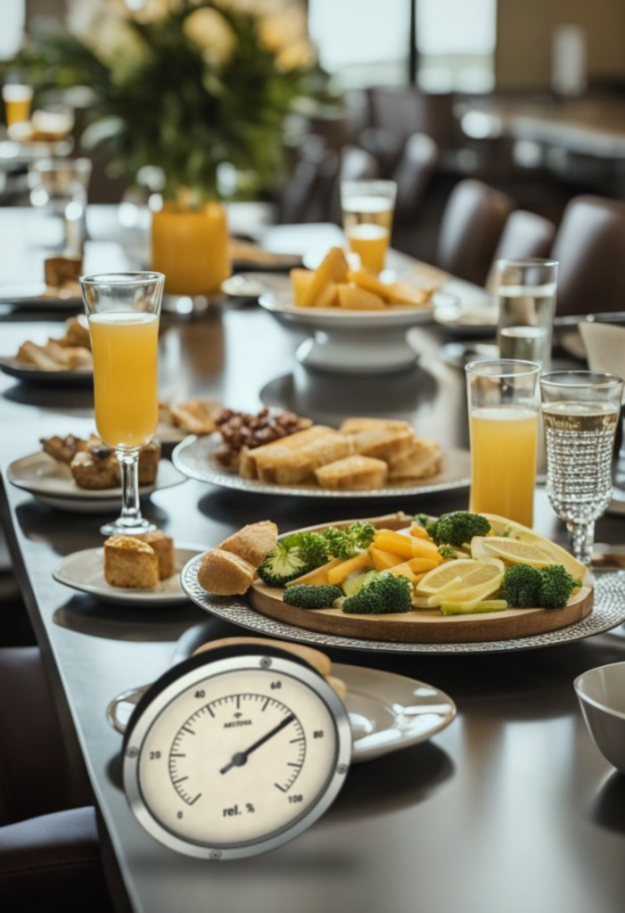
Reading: 70; %
